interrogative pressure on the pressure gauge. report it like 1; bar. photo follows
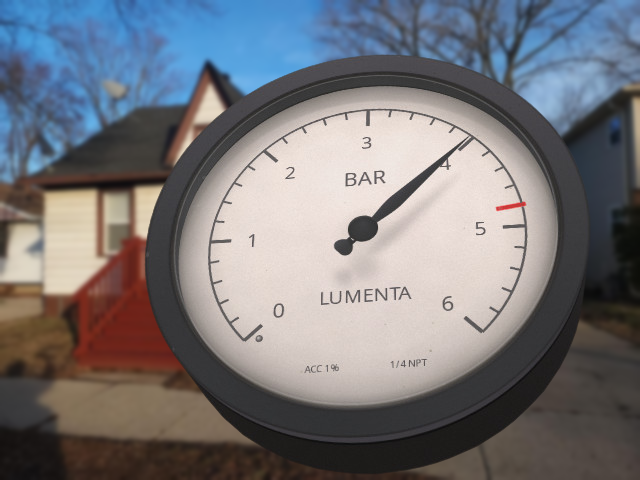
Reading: 4; bar
